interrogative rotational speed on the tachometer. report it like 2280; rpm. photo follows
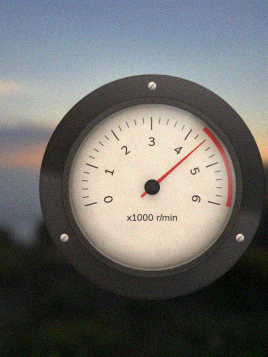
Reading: 4400; rpm
